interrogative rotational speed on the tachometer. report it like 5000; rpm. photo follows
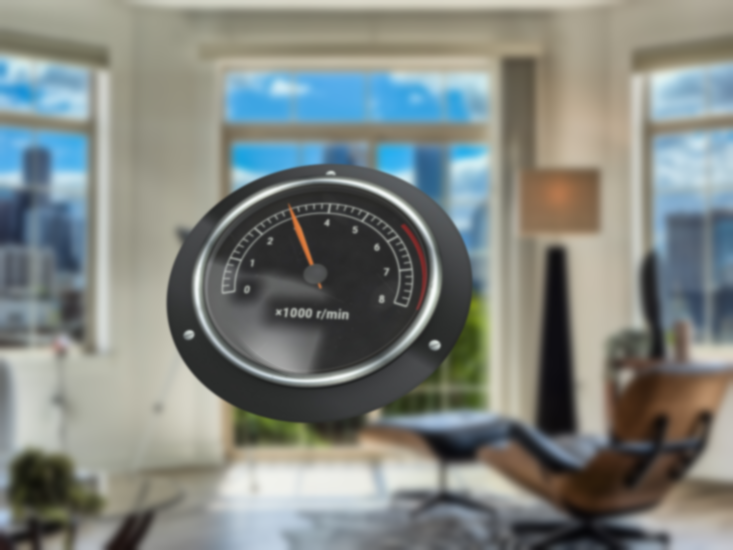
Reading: 3000; rpm
